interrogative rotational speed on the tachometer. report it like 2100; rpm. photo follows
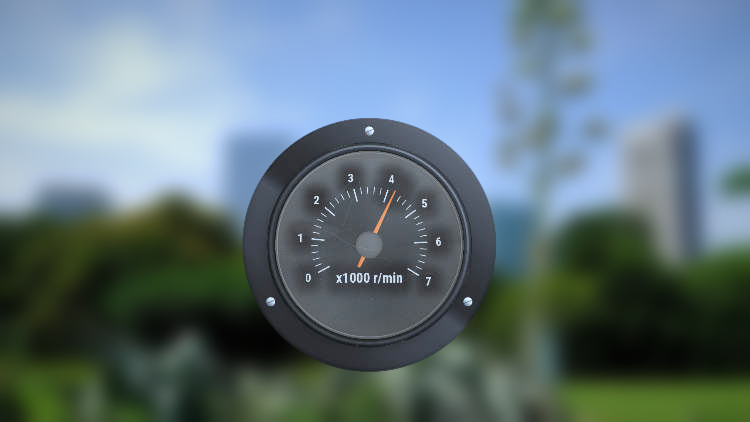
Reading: 4200; rpm
